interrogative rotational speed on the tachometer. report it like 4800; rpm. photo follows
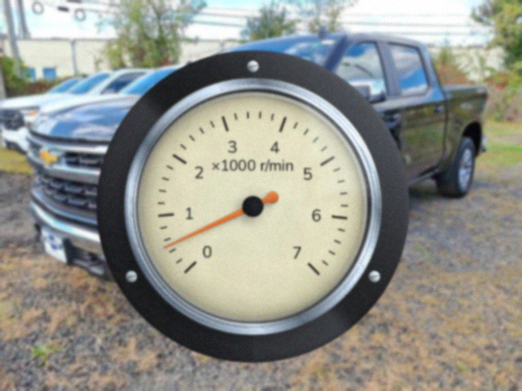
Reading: 500; rpm
